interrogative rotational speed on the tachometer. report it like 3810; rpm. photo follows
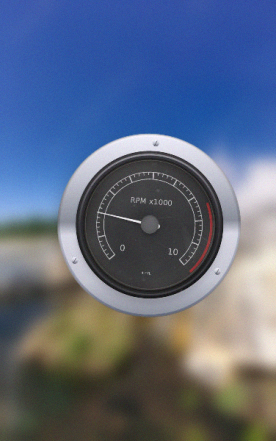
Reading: 2000; rpm
